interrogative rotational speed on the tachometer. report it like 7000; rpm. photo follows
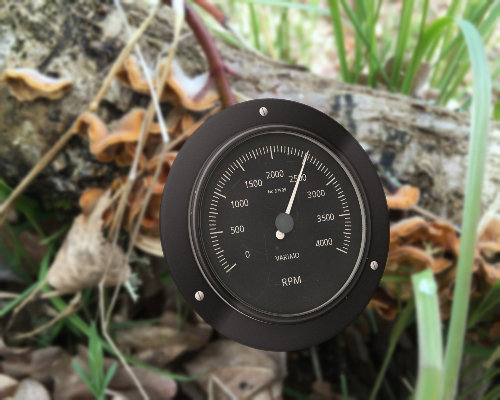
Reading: 2500; rpm
